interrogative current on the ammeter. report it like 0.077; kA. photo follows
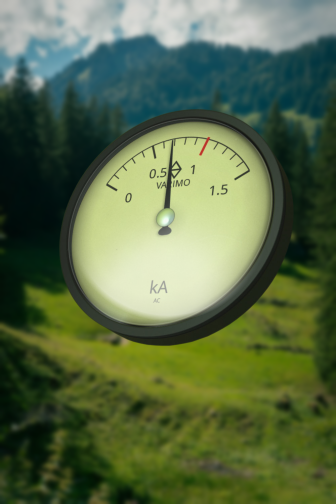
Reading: 0.7; kA
